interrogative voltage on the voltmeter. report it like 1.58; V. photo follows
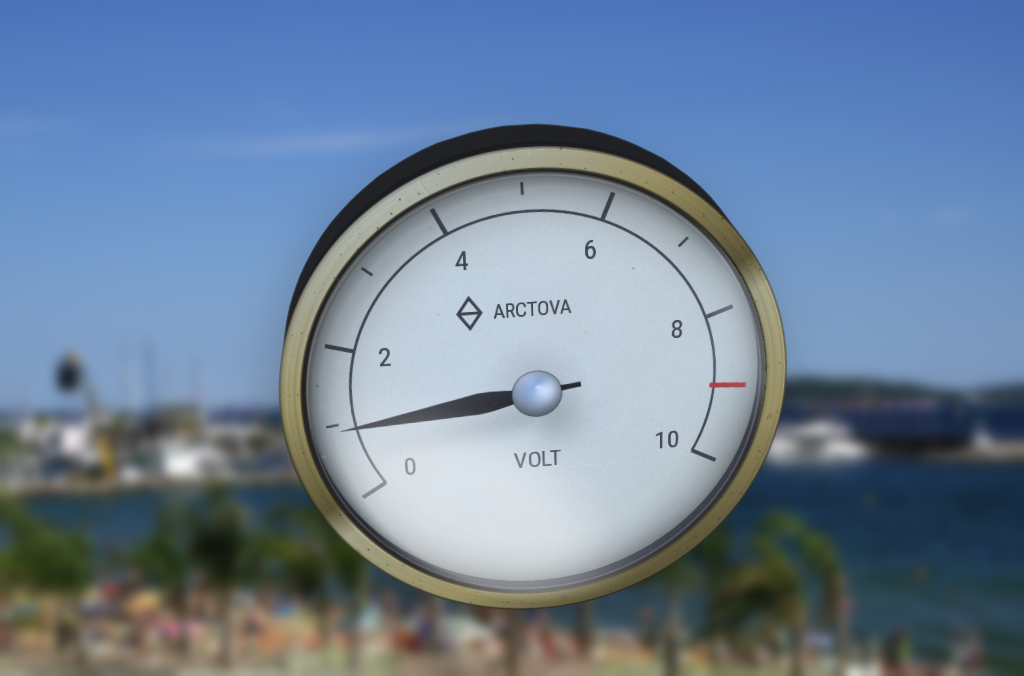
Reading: 1; V
